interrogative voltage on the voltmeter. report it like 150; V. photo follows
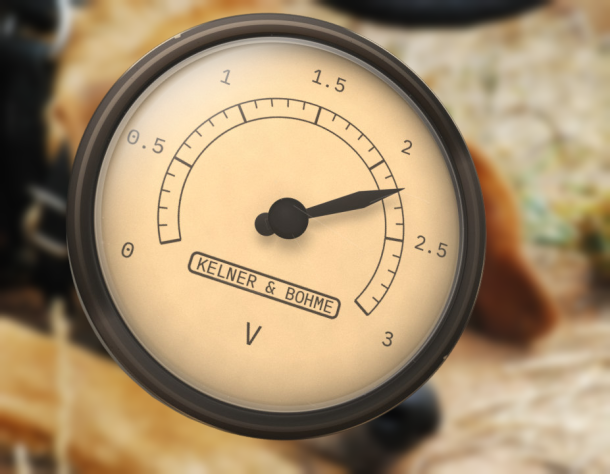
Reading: 2.2; V
